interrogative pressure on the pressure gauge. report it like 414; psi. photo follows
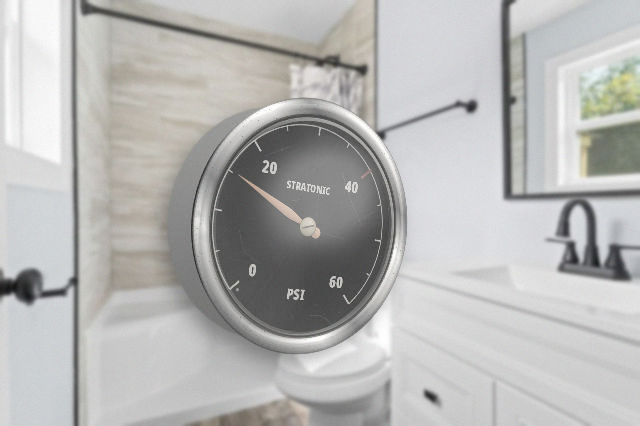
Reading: 15; psi
